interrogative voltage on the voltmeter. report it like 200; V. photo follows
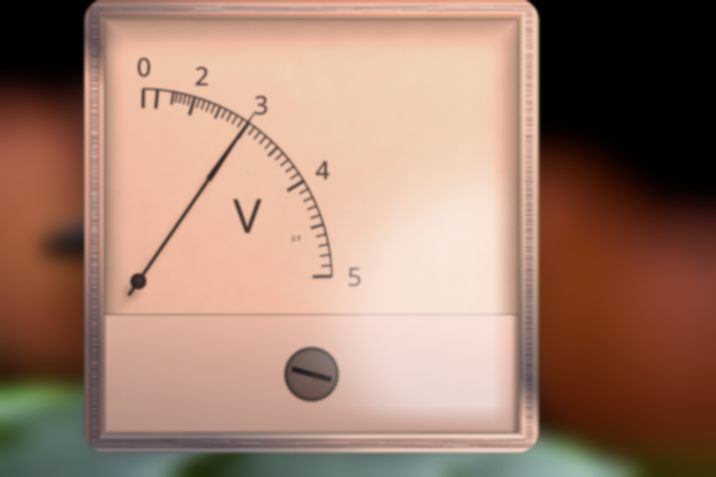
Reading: 3; V
